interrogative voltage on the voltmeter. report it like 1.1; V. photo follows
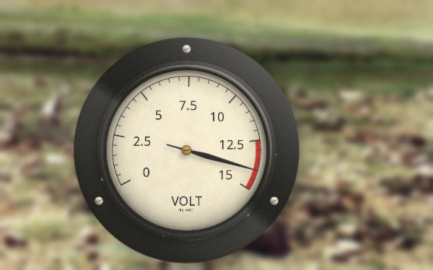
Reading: 14; V
